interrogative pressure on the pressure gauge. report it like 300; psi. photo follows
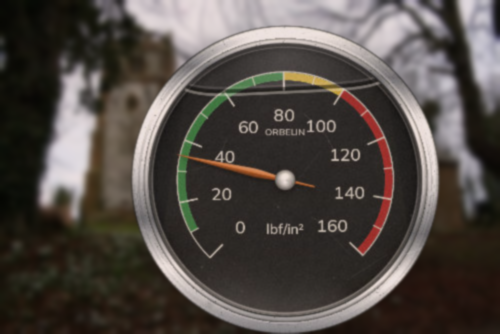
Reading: 35; psi
